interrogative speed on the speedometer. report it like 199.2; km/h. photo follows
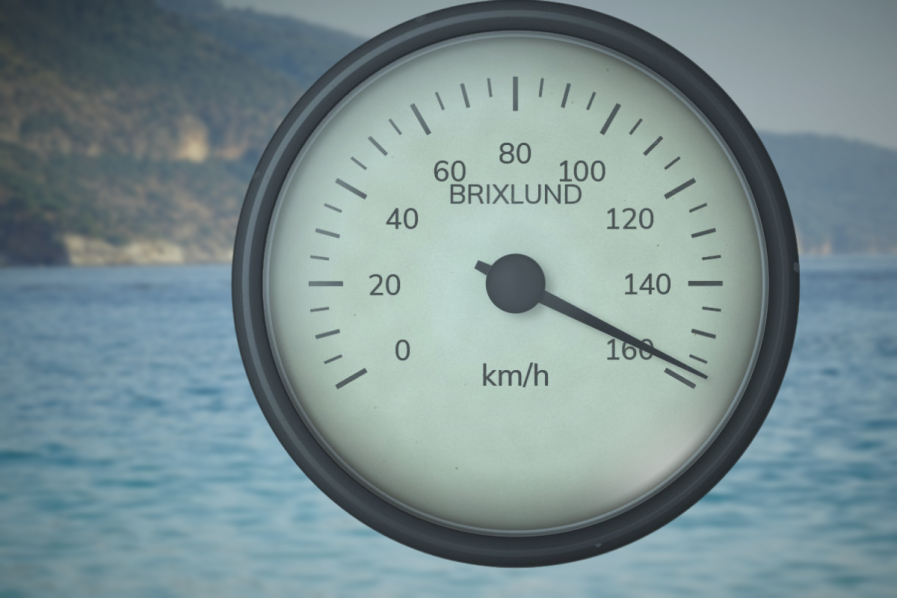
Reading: 157.5; km/h
